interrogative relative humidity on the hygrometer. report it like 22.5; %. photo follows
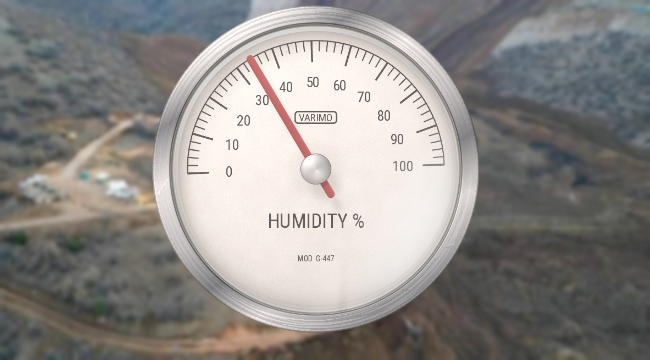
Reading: 34; %
